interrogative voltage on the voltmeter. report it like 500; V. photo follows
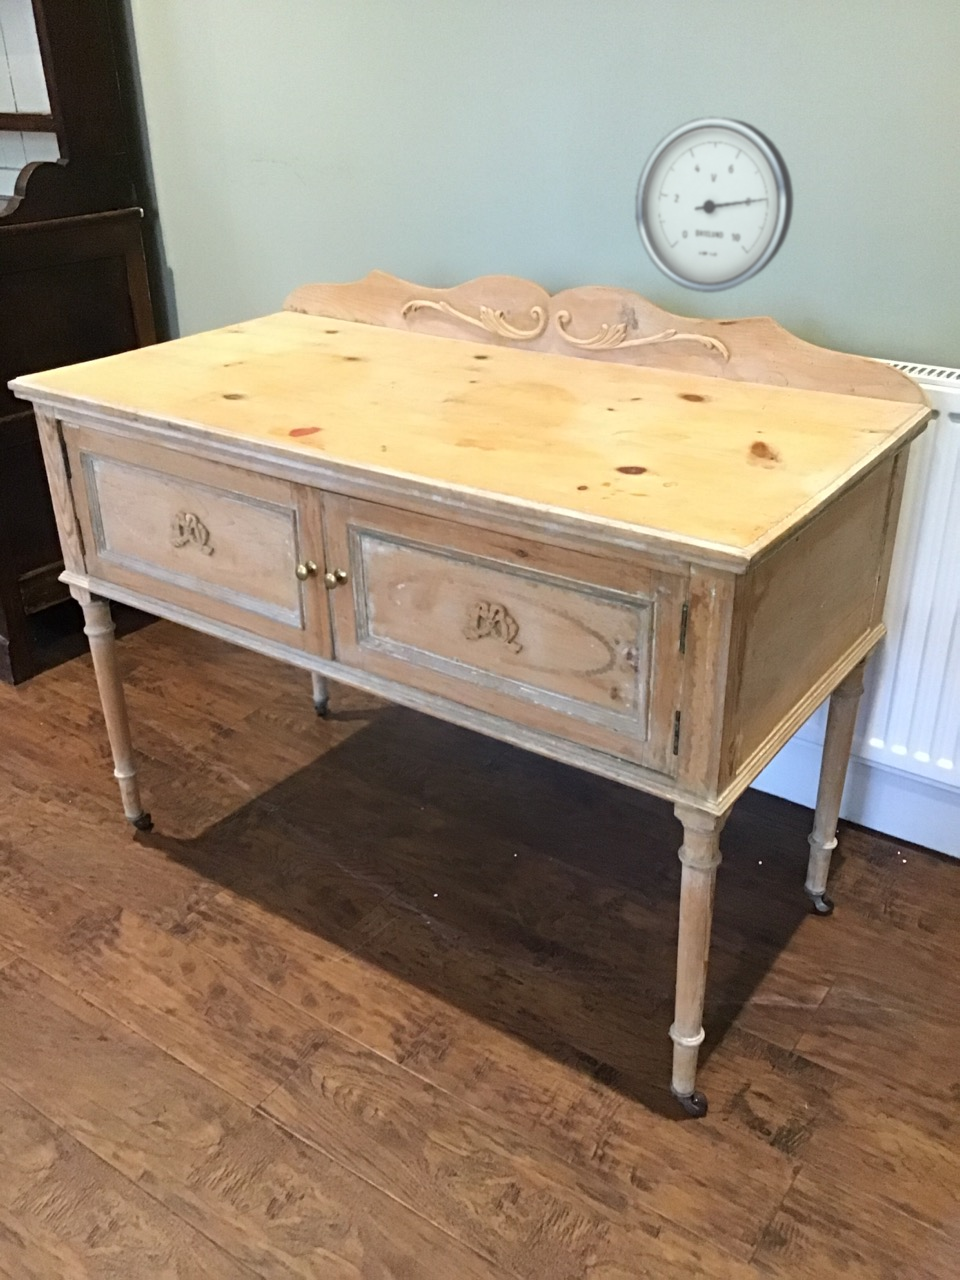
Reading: 8; V
